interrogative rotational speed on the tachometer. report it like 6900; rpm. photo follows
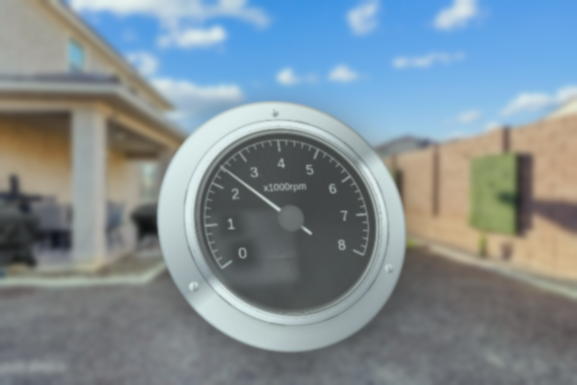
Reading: 2400; rpm
